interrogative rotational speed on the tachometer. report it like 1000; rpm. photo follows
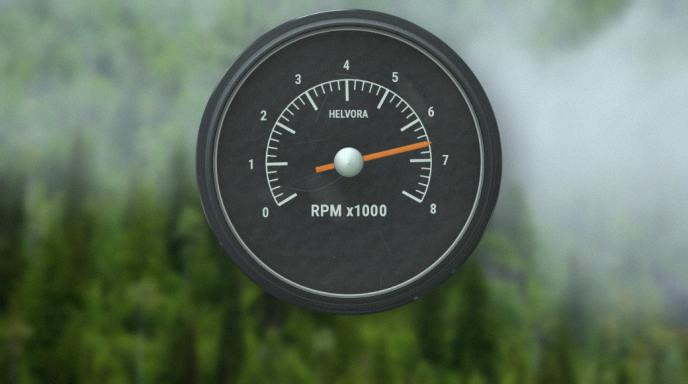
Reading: 6600; rpm
